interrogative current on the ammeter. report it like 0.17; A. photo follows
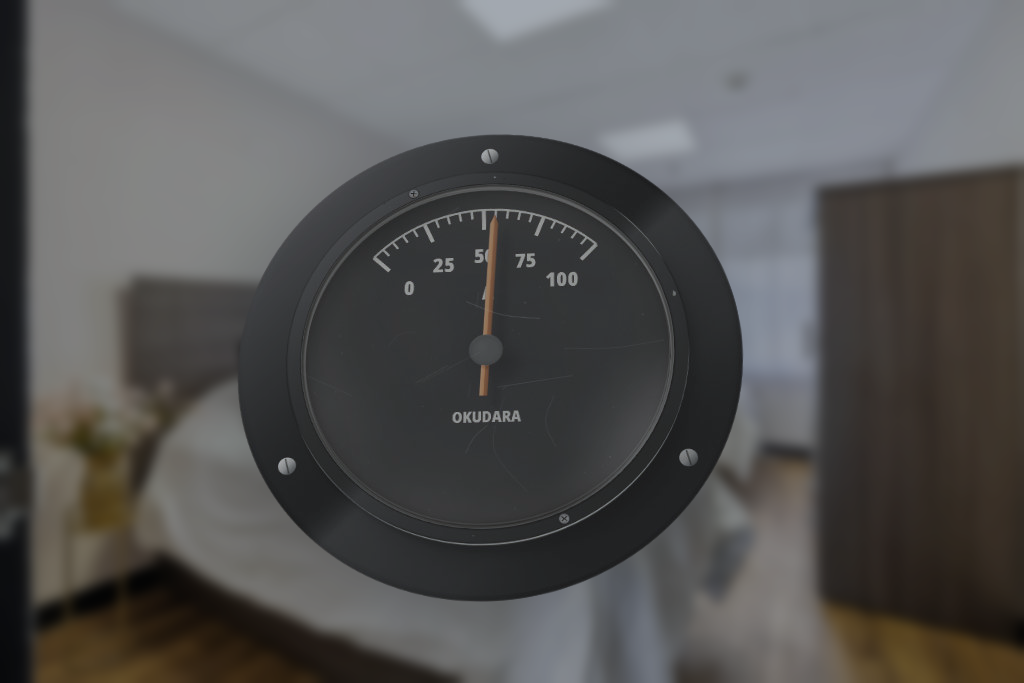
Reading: 55; A
